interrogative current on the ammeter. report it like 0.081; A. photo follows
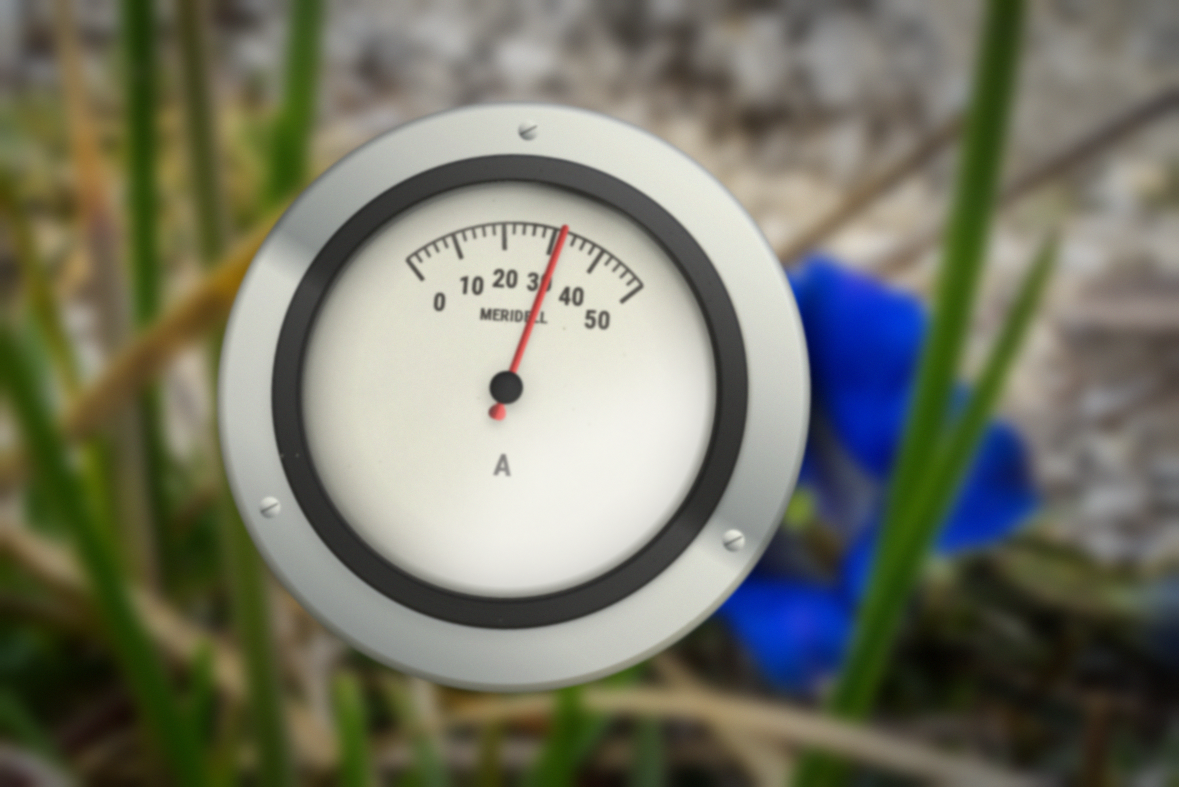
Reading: 32; A
